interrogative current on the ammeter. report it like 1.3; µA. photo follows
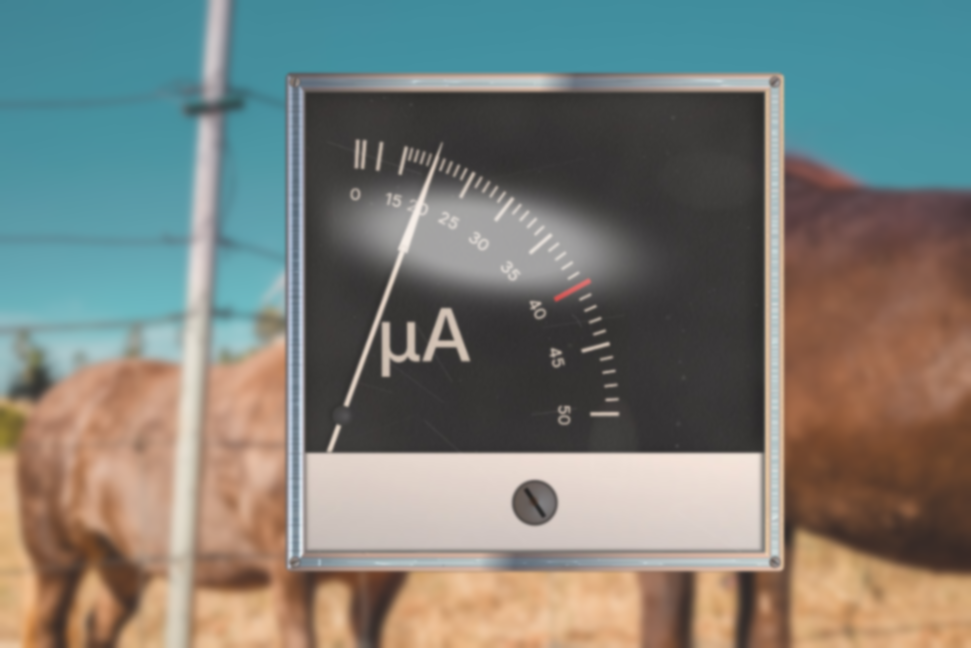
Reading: 20; µA
